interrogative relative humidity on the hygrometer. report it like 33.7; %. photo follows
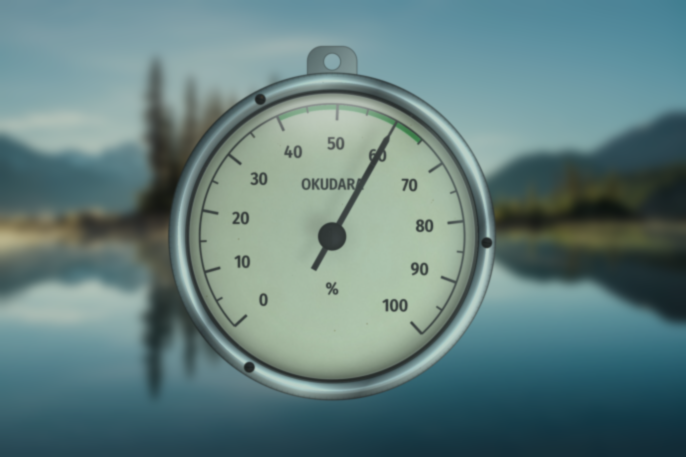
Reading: 60; %
